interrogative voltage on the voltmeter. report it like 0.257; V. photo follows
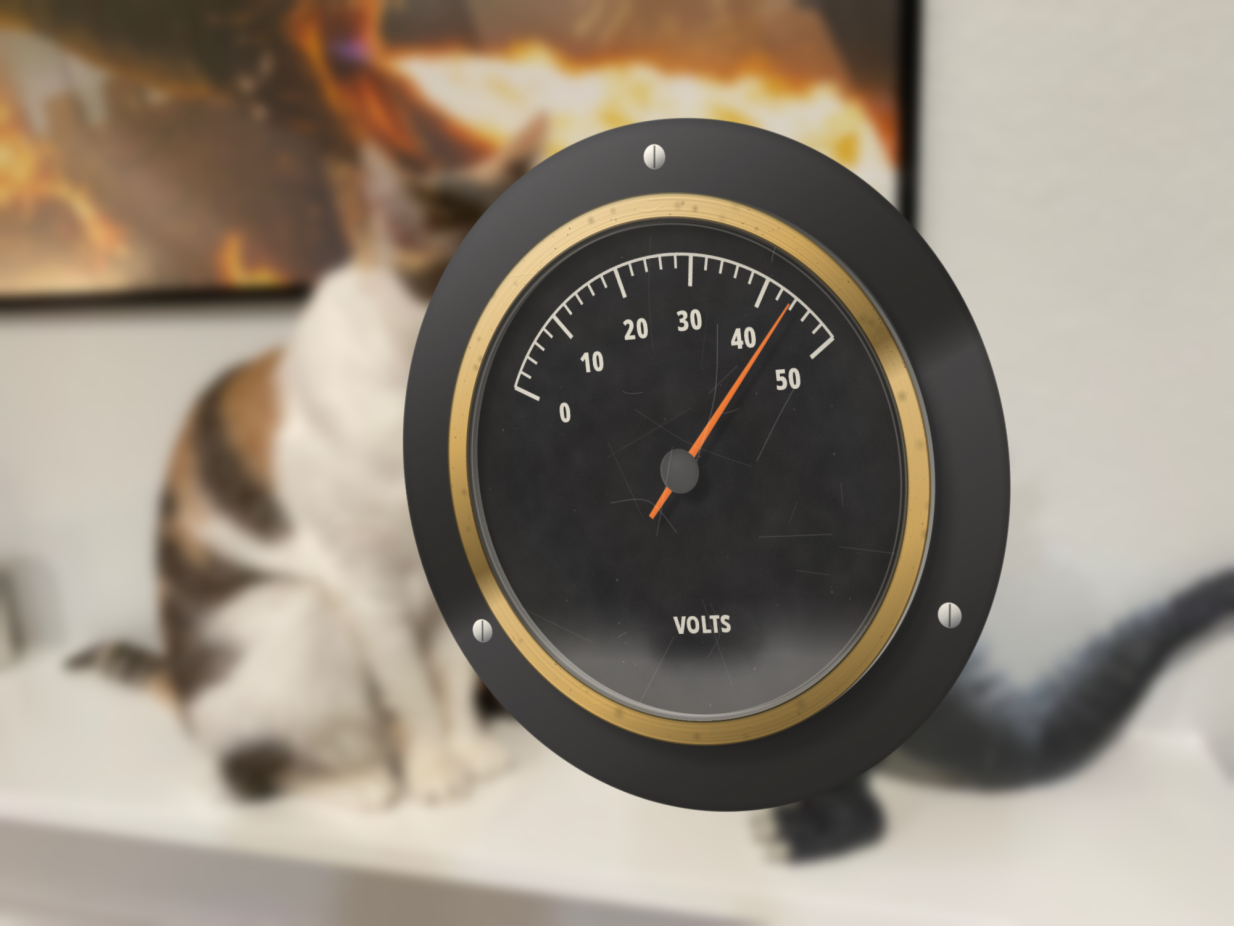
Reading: 44; V
